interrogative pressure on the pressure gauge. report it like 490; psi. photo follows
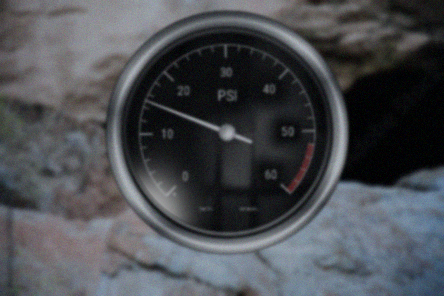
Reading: 15; psi
